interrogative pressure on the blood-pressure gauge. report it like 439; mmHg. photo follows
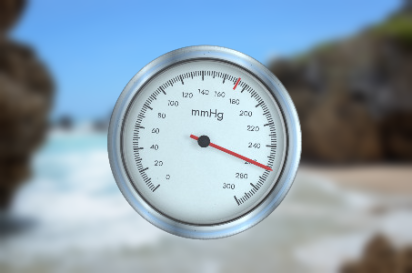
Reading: 260; mmHg
